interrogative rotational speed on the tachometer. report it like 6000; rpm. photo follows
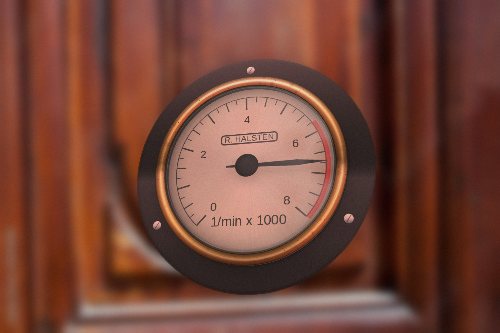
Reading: 6750; rpm
